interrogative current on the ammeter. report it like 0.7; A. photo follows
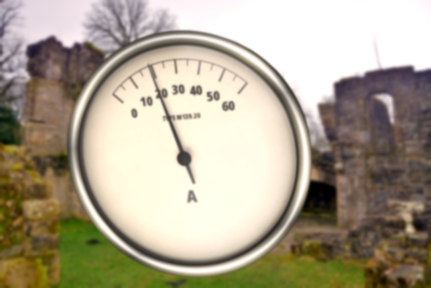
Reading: 20; A
